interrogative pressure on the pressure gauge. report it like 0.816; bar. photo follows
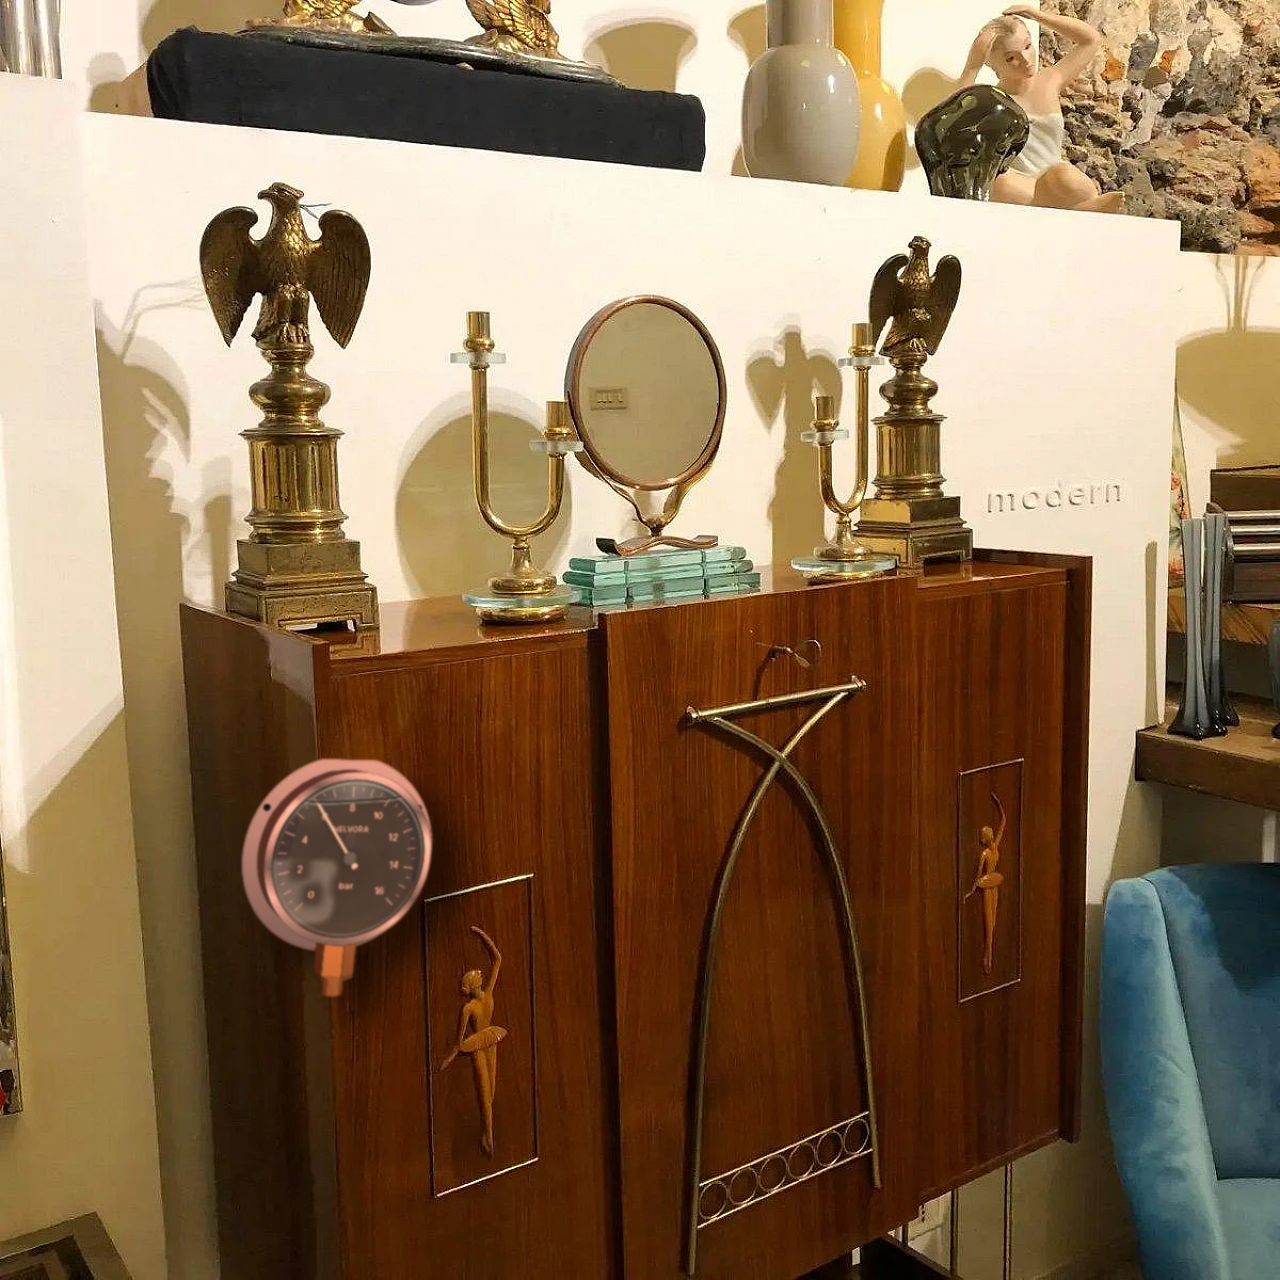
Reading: 6; bar
